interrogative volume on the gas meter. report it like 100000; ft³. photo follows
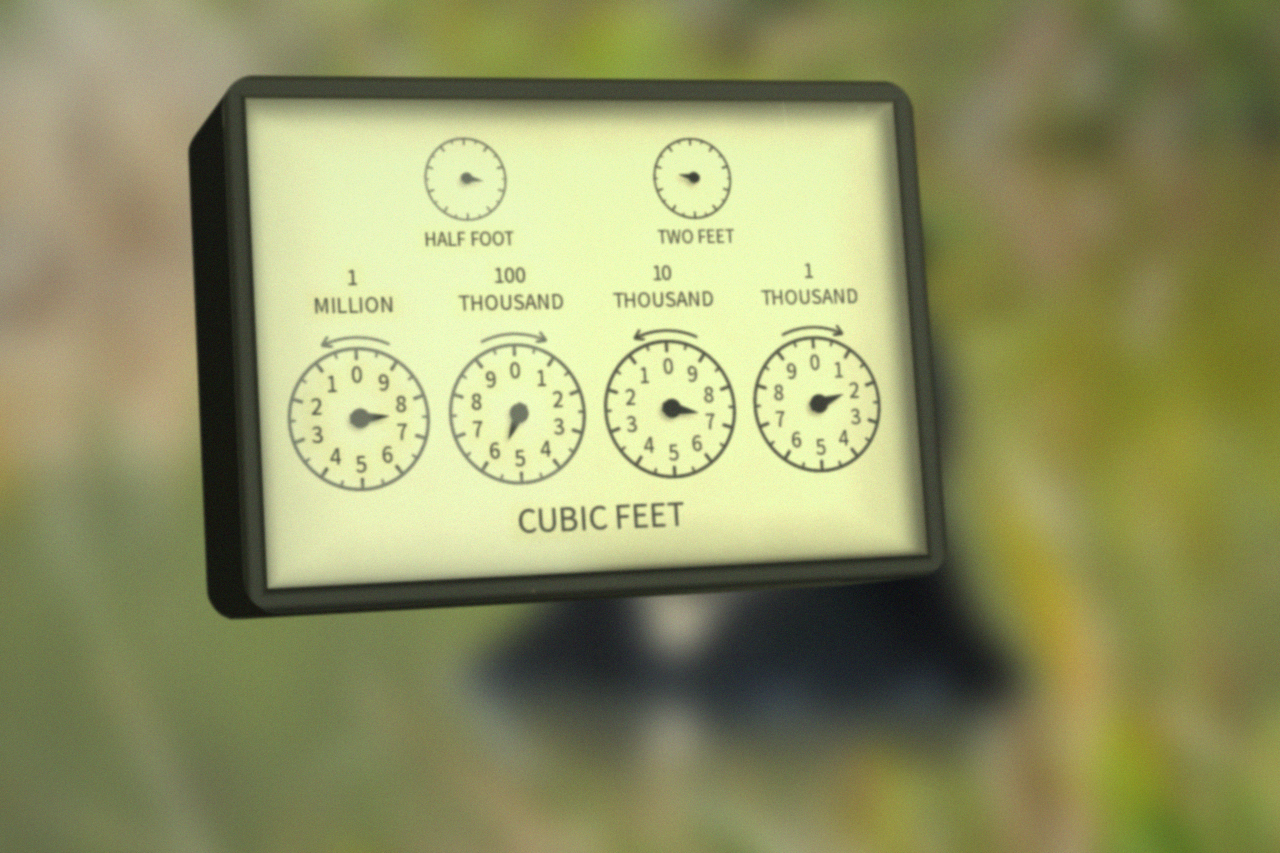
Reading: 757200; ft³
